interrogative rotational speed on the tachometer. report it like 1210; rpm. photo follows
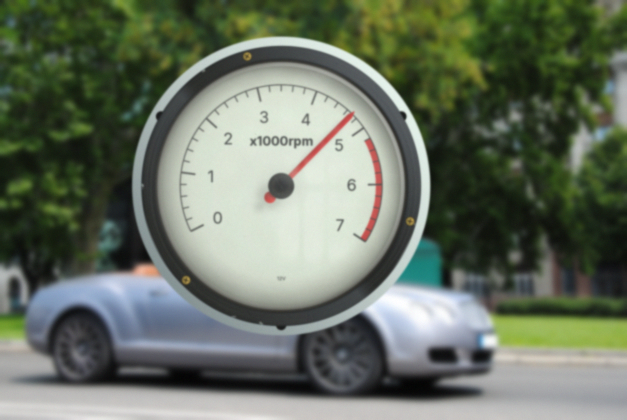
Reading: 4700; rpm
